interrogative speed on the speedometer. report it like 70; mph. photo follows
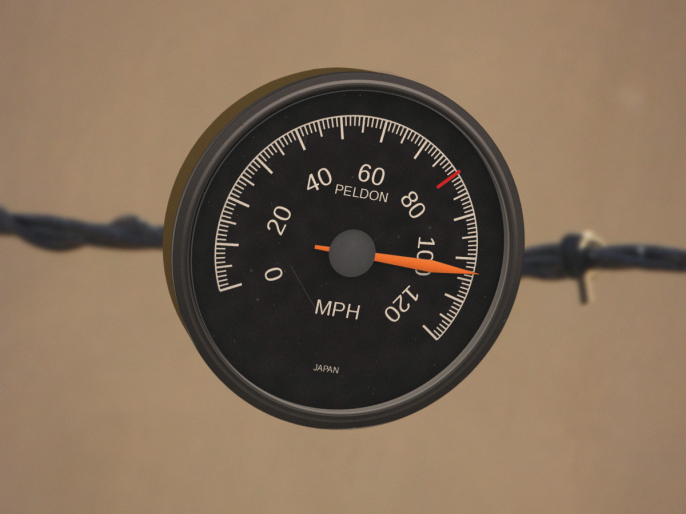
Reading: 103; mph
